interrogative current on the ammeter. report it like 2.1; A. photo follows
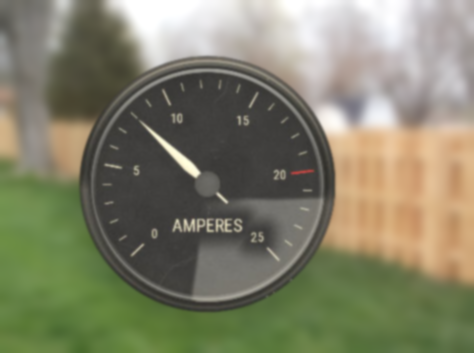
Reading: 8; A
